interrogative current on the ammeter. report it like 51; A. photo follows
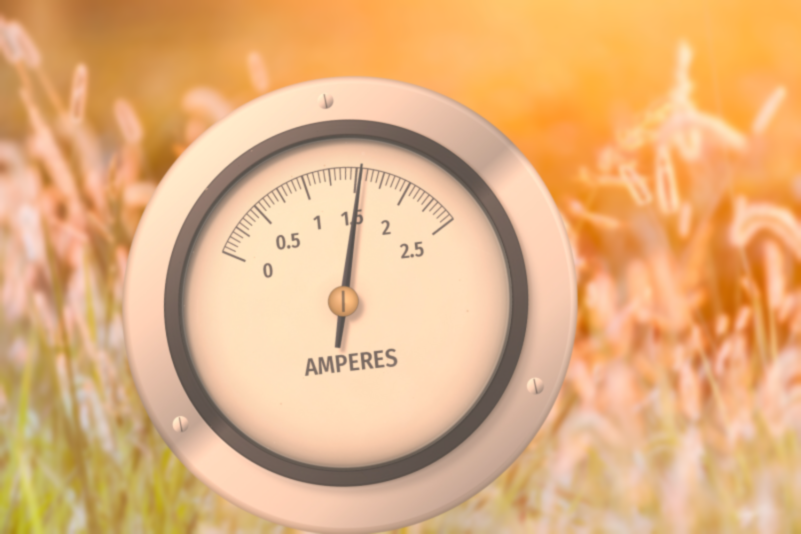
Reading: 1.55; A
